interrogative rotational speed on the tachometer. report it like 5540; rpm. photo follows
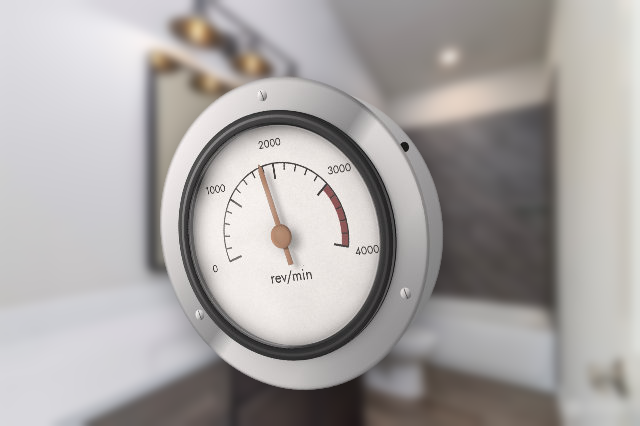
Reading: 1800; rpm
